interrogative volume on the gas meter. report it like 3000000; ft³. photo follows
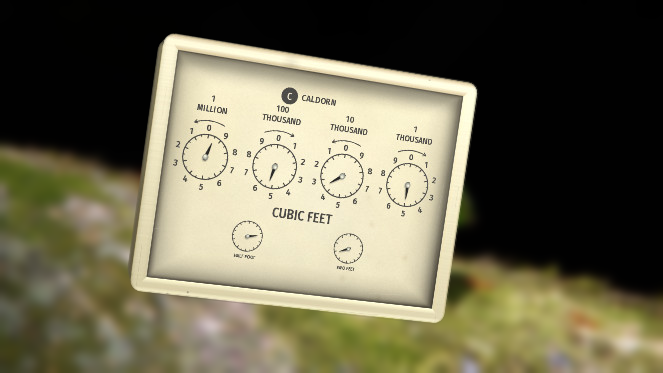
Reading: 953500; ft³
